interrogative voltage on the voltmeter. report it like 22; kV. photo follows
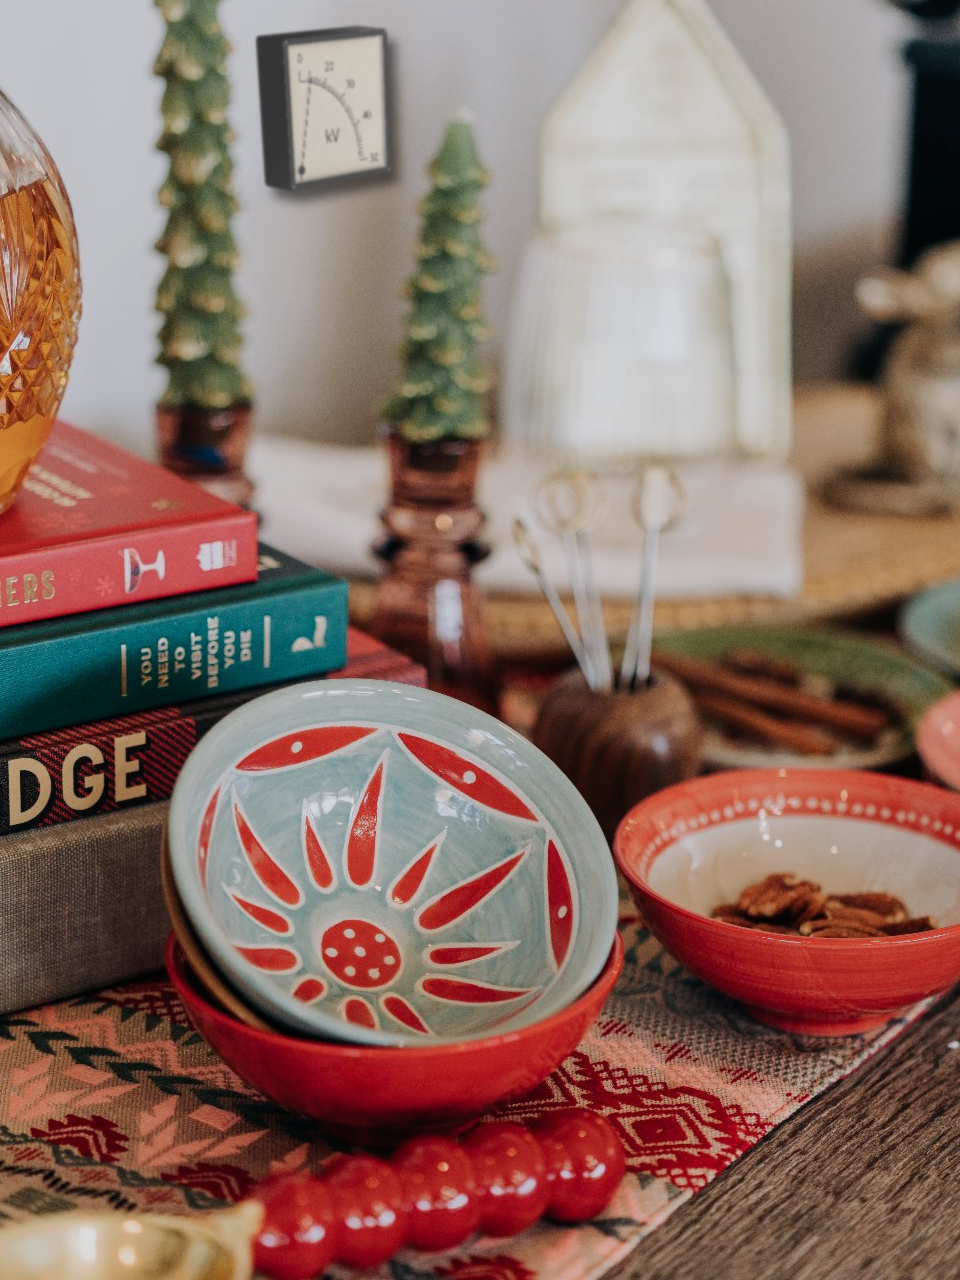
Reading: 10; kV
